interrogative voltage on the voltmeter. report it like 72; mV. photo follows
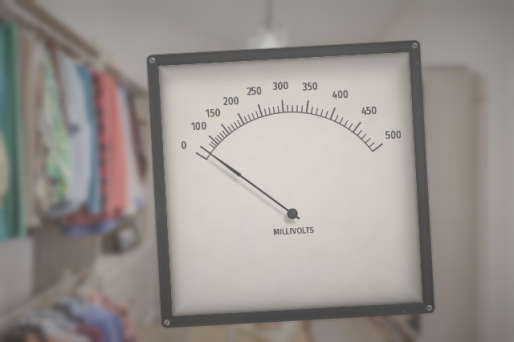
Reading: 50; mV
